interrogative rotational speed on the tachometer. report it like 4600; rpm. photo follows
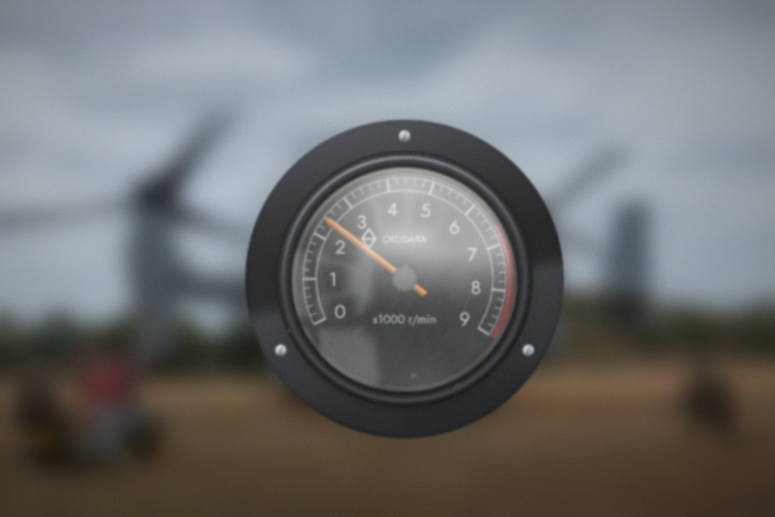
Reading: 2400; rpm
